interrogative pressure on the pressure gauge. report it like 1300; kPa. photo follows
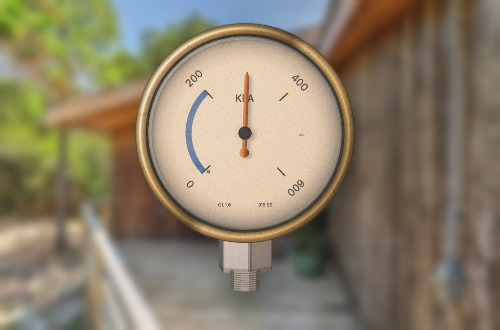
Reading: 300; kPa
